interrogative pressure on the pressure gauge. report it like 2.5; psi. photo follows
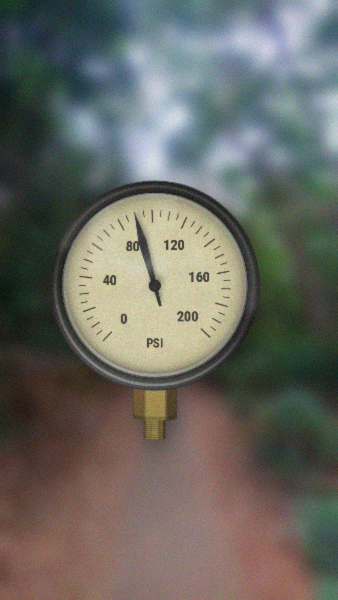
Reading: 90; psi
